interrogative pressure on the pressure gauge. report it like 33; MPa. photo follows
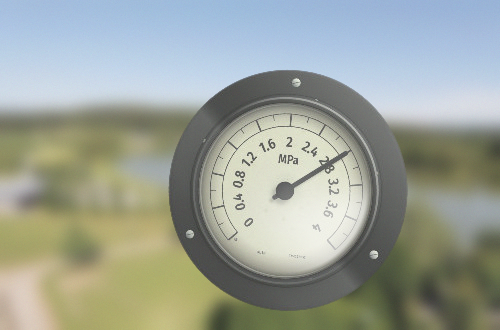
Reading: 2.8; MPa
